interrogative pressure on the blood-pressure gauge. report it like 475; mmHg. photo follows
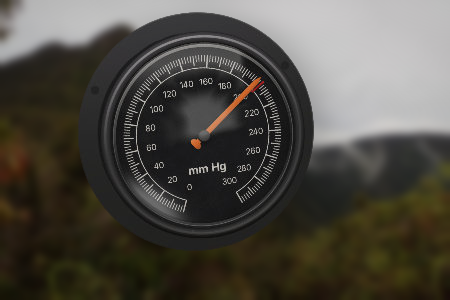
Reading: 200; mmHg
